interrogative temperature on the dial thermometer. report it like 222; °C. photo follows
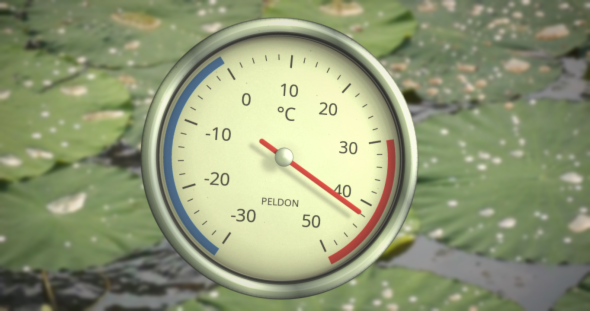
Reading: 42; °C
